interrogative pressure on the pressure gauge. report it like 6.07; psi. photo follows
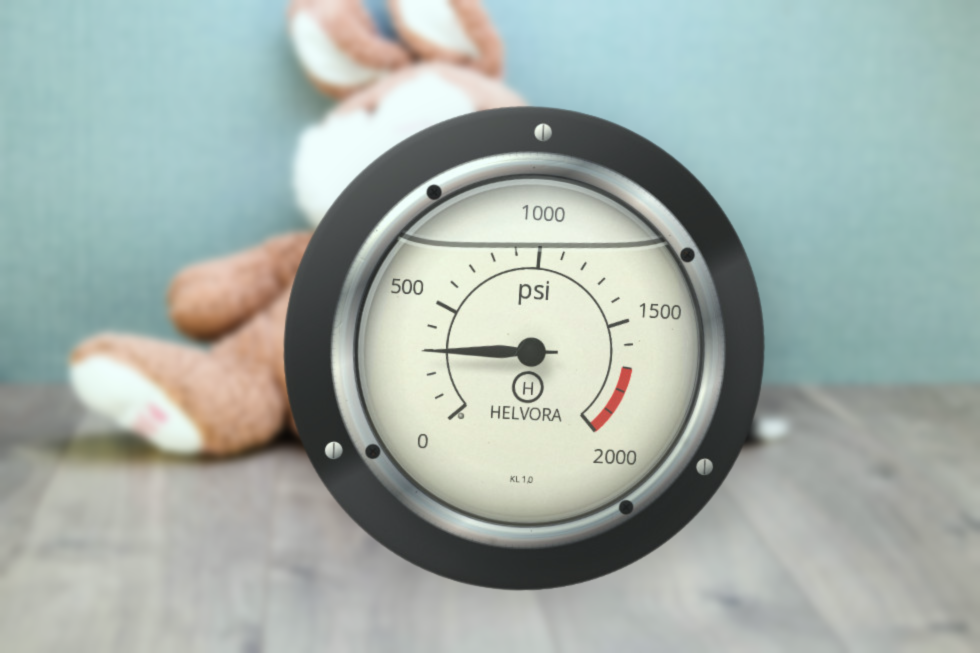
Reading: 300; psi
